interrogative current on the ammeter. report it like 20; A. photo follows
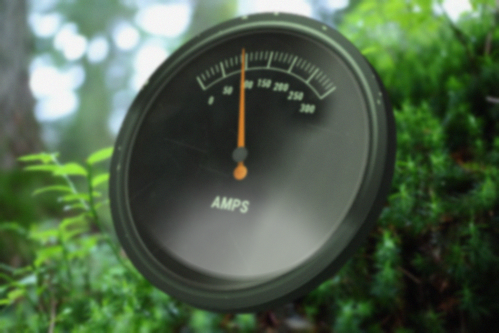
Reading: 100; A
